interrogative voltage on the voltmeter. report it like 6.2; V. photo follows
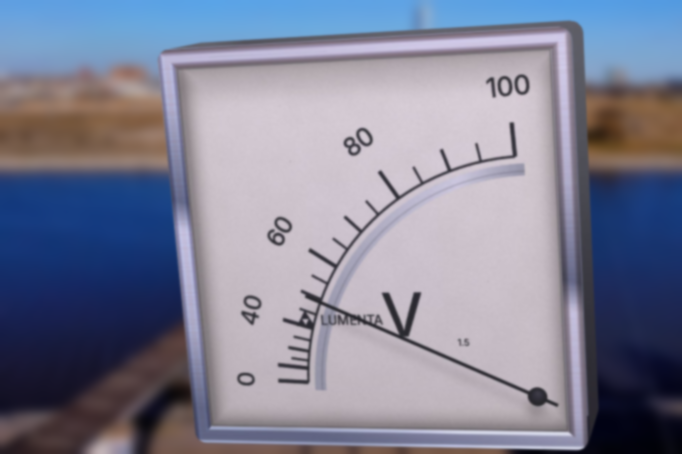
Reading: 50; V
